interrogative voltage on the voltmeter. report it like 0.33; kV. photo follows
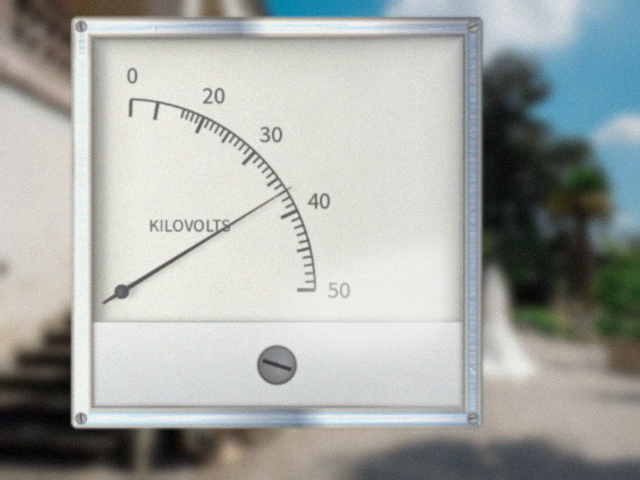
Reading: 37; kV
